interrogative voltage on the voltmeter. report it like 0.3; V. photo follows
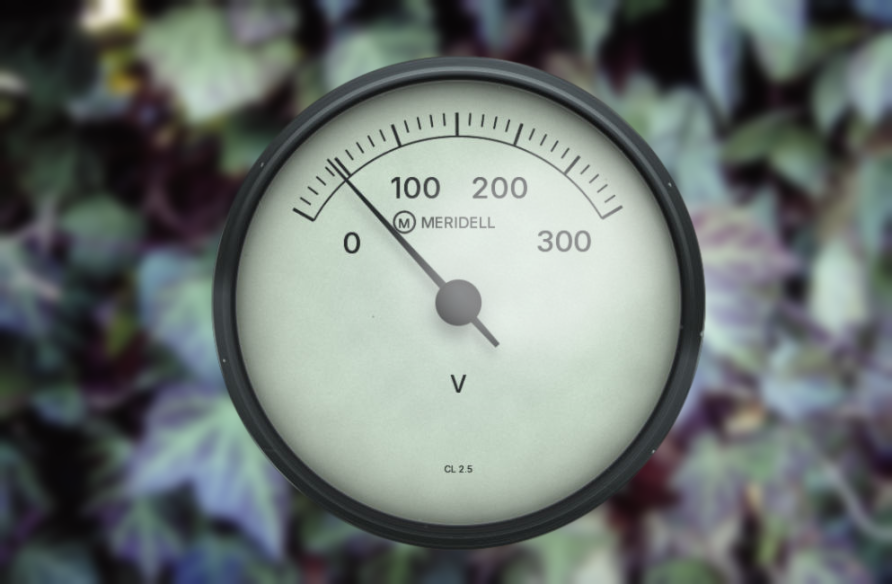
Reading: 45; V
